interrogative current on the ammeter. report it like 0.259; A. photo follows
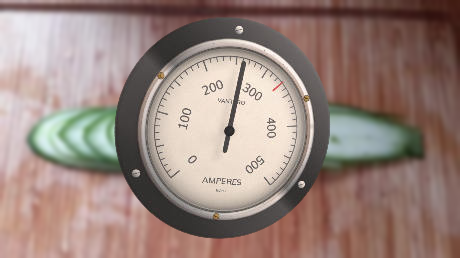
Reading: 260; A
